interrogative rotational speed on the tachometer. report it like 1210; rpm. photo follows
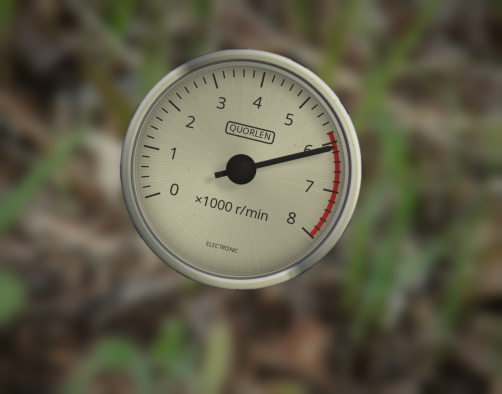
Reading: 6100; rpm
